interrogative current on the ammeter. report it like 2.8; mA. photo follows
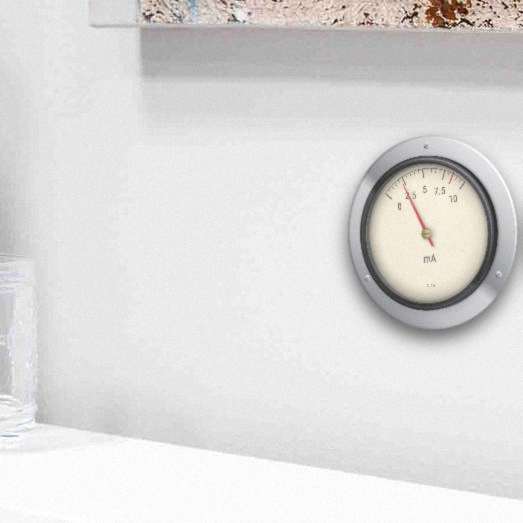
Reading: 2.5; mA
